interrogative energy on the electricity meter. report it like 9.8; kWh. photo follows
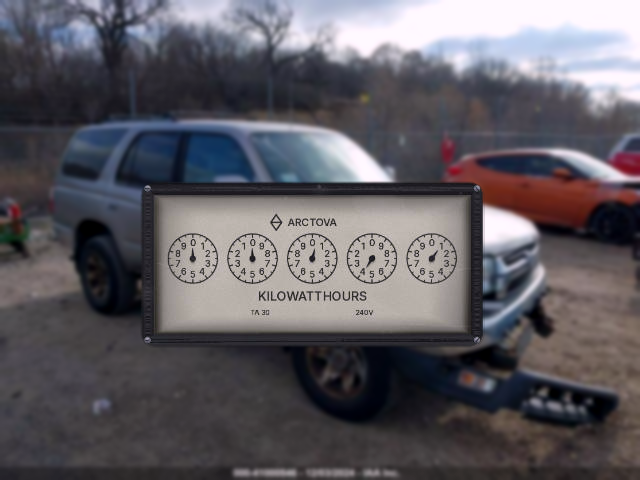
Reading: 41; kWh
